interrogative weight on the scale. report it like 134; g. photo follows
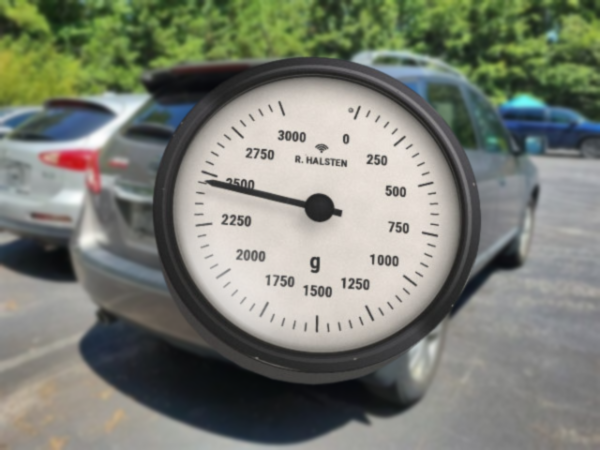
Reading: 2450; g
